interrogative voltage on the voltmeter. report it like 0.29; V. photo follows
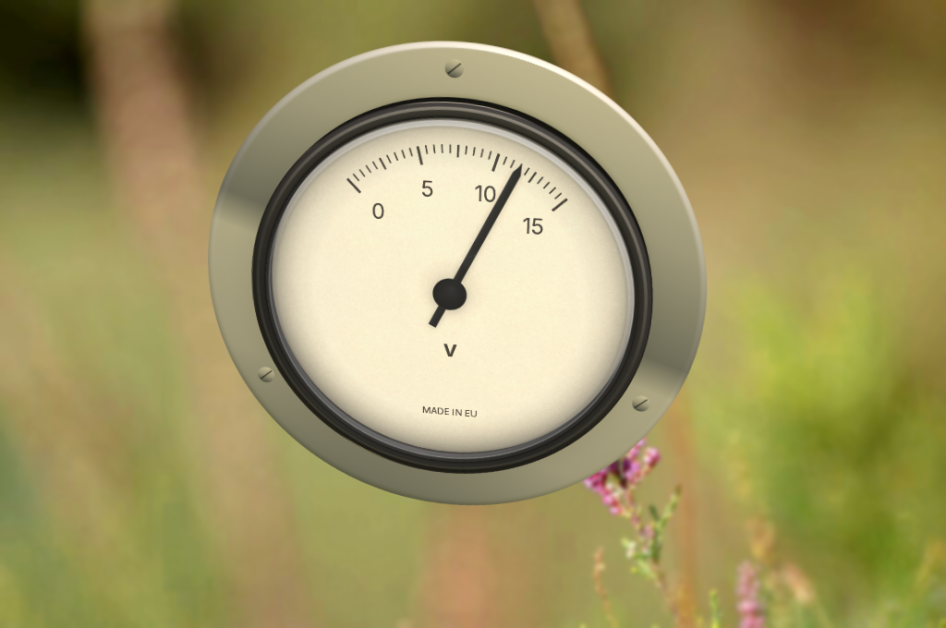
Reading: 11.5; V
